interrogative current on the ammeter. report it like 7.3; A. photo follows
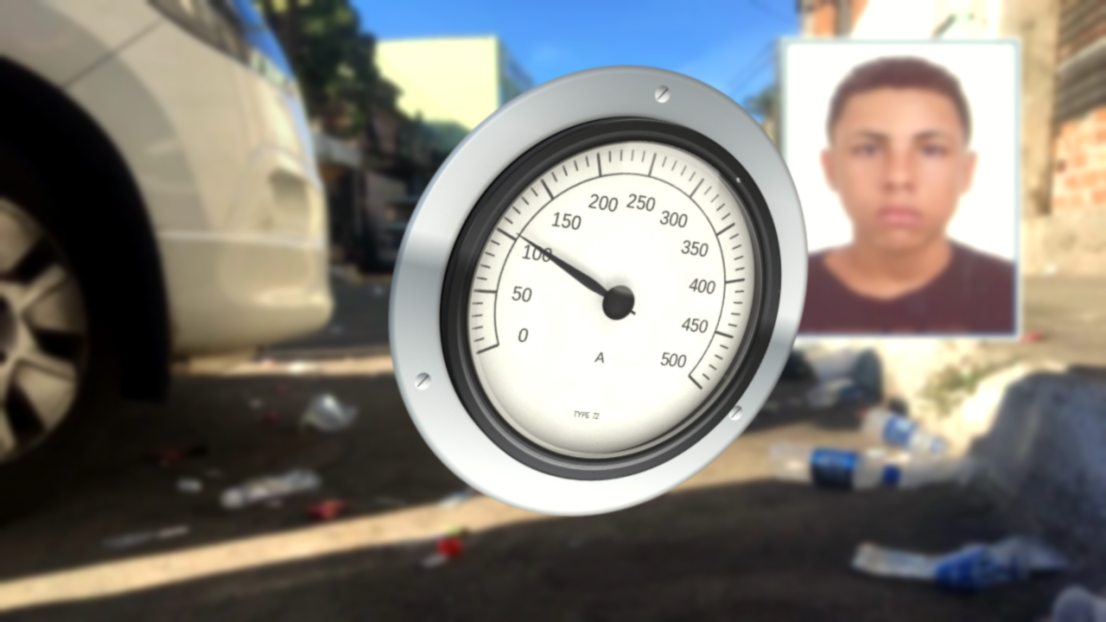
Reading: 105; A
